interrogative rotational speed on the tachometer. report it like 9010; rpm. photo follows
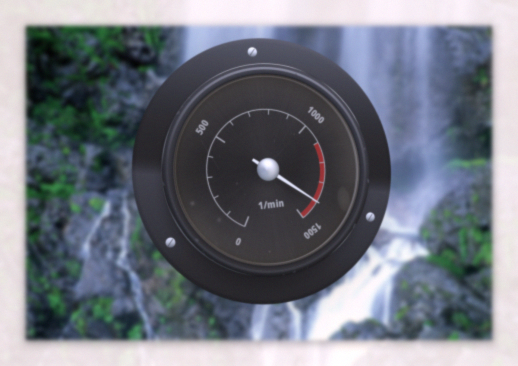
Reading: 1400; rpm
